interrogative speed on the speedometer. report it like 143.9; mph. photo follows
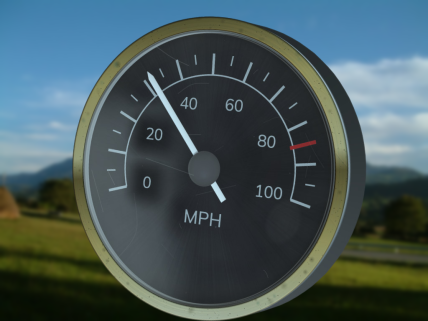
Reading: 32.5; mph
